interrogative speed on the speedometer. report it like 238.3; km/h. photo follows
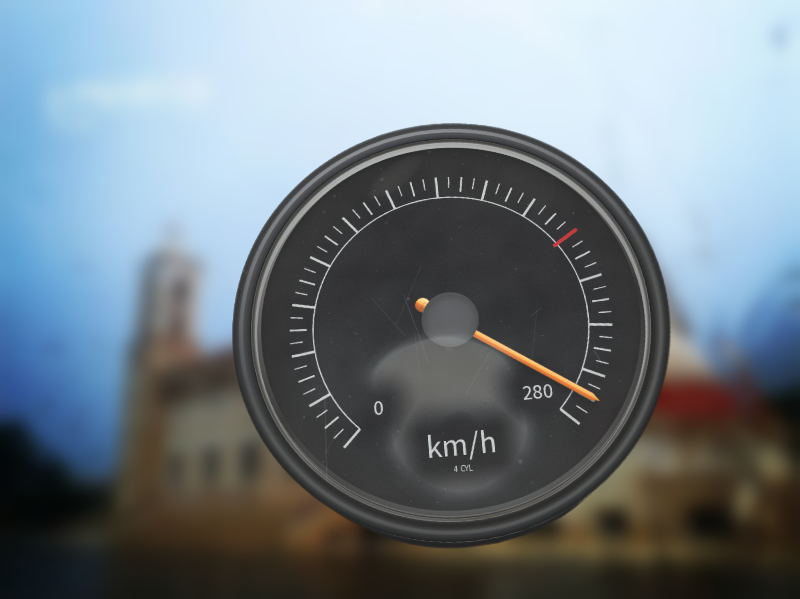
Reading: 270; km/h
